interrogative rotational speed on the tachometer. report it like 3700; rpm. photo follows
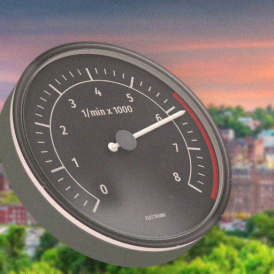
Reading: 6200; rpm
